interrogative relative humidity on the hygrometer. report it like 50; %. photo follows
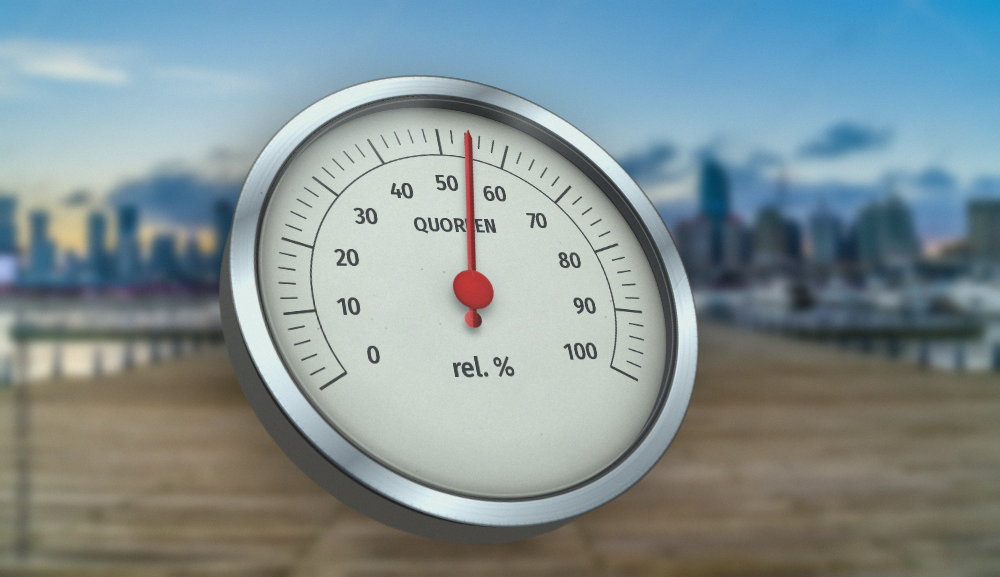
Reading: 54; %
